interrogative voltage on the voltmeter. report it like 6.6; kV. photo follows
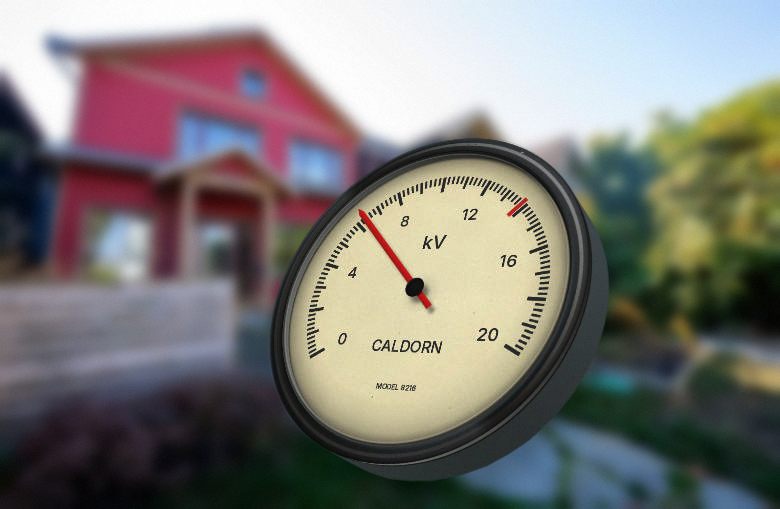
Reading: 6.4; kV
